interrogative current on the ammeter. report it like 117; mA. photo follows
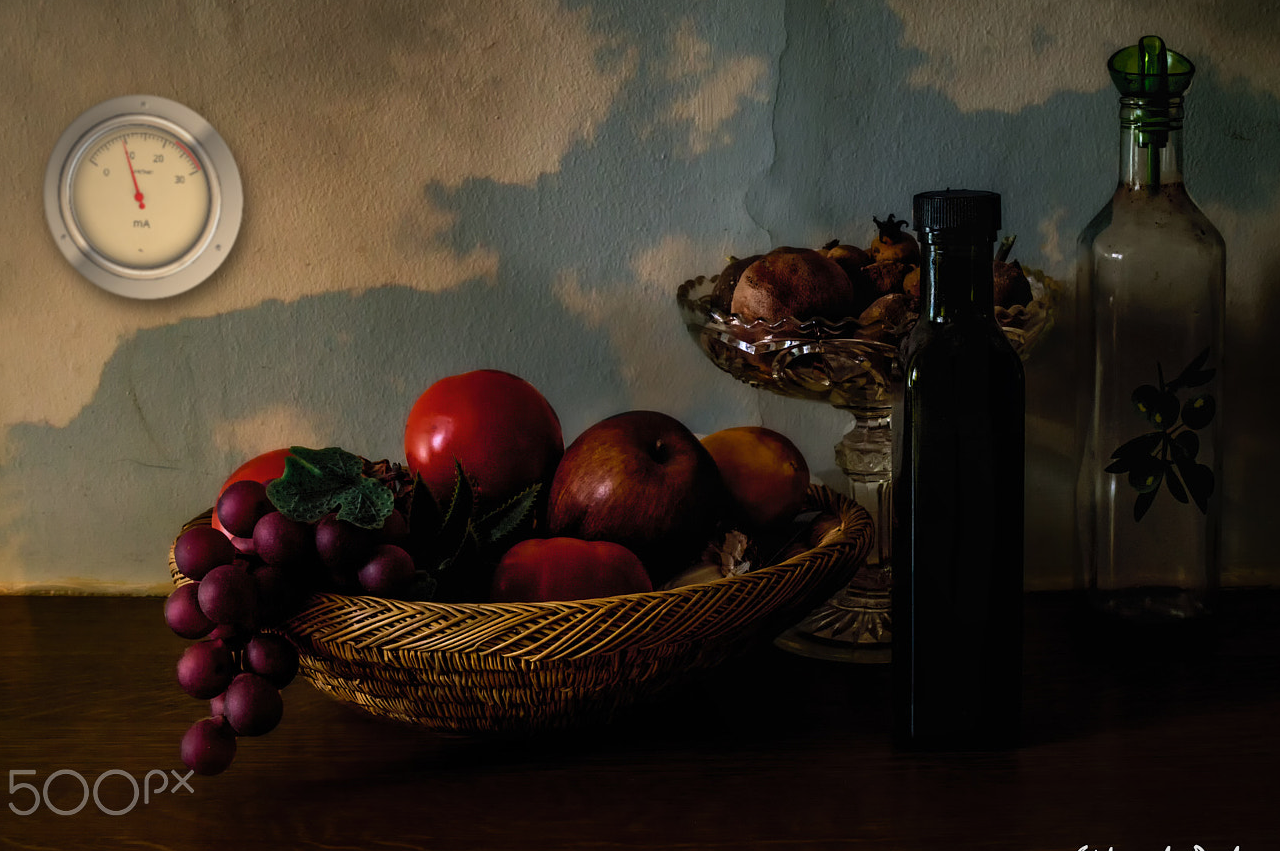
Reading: 10; mA
